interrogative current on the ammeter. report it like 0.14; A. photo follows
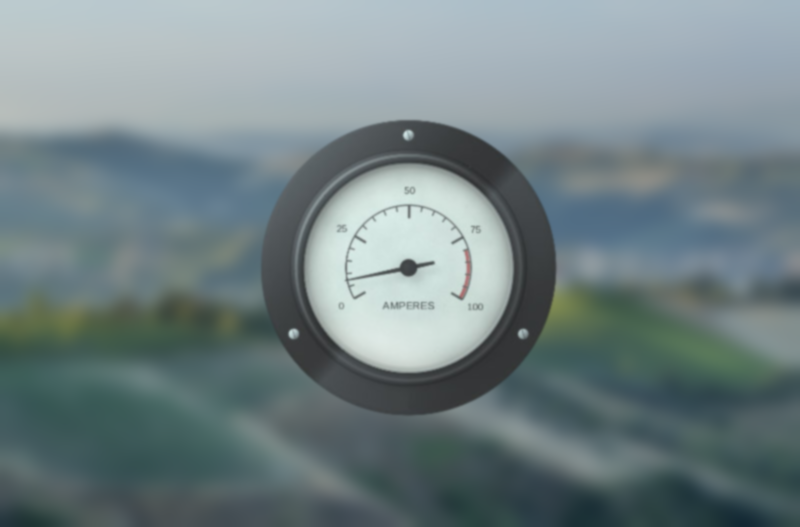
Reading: 7.5; A
